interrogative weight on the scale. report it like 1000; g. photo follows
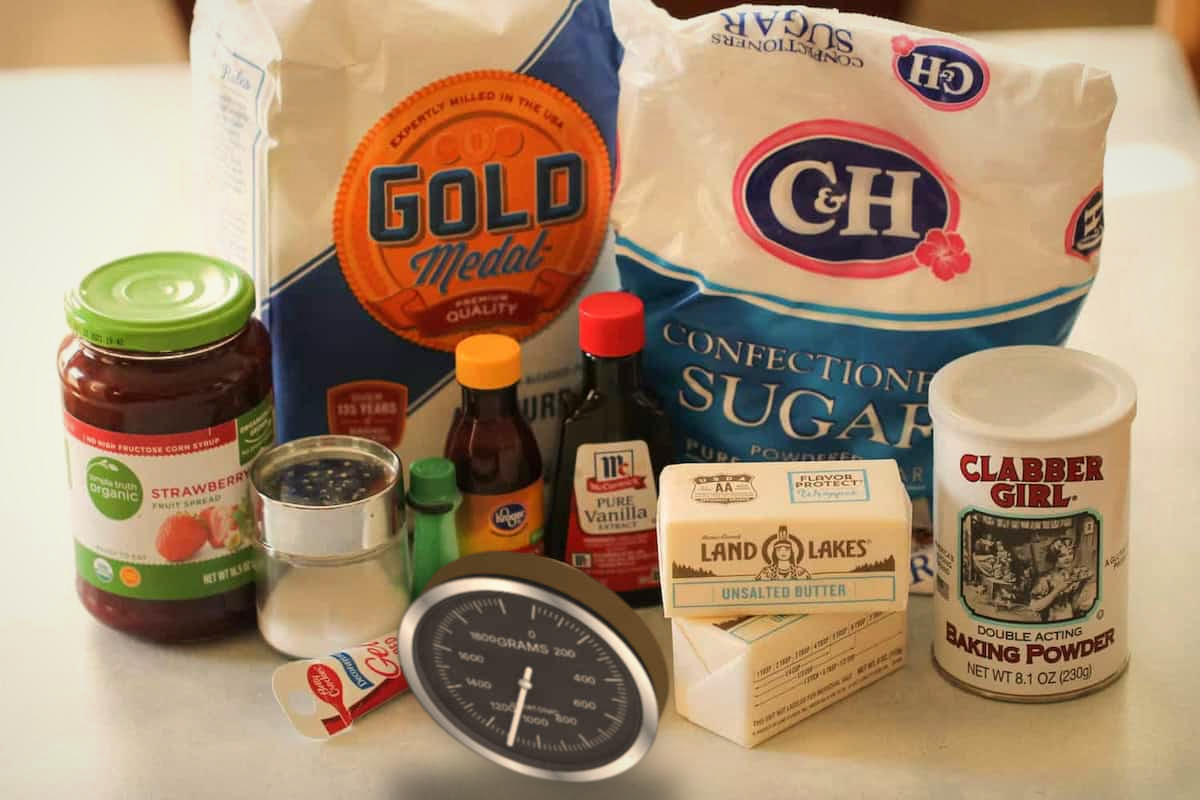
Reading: 1100; g
